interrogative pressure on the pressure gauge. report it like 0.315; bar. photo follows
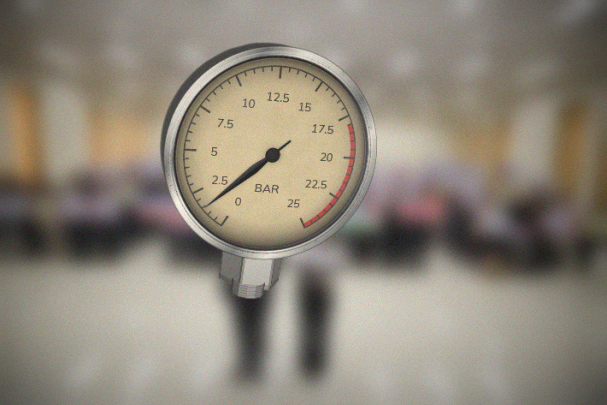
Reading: 1.5; bar
